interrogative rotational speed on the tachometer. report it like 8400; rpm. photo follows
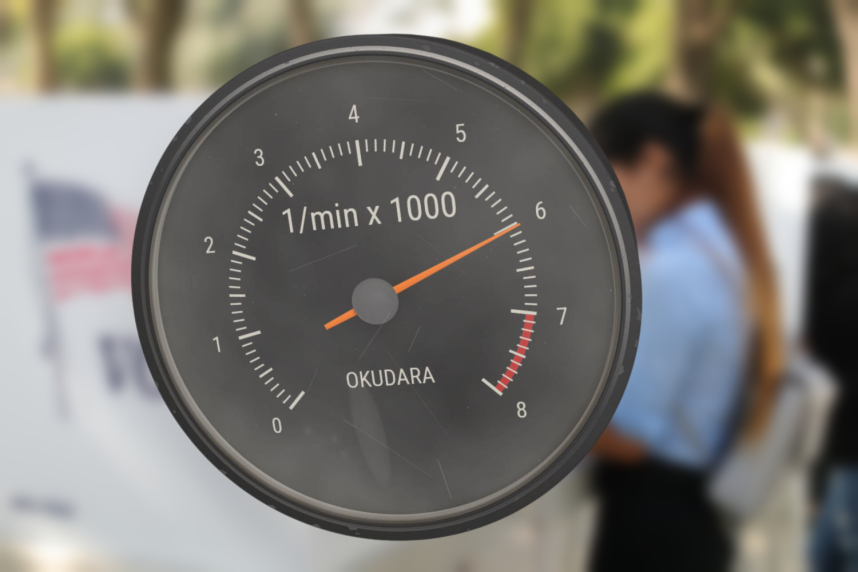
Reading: 6000; rpm
